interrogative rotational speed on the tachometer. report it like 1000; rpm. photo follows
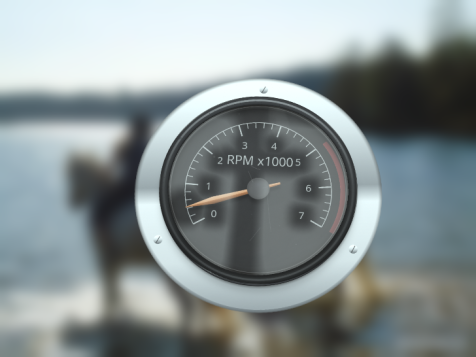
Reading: 400; rpm
